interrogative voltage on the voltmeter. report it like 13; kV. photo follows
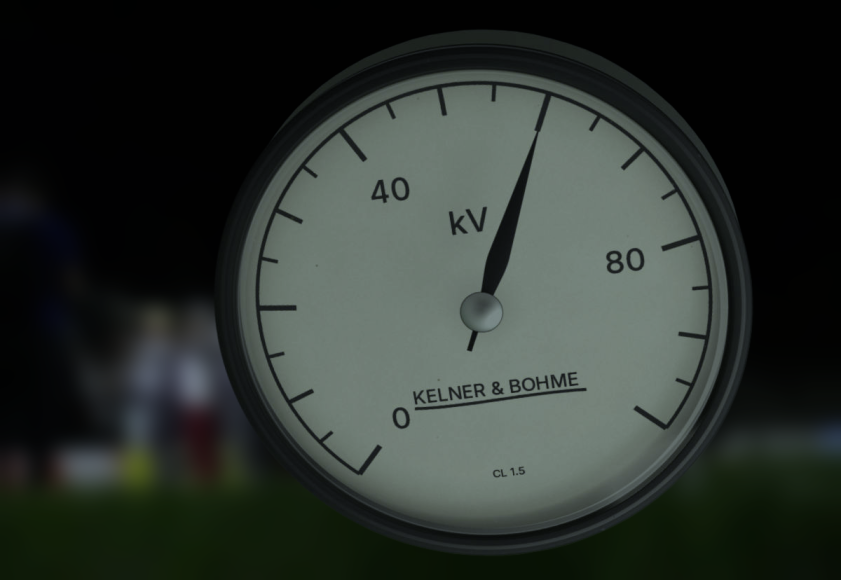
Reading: 60; kV
